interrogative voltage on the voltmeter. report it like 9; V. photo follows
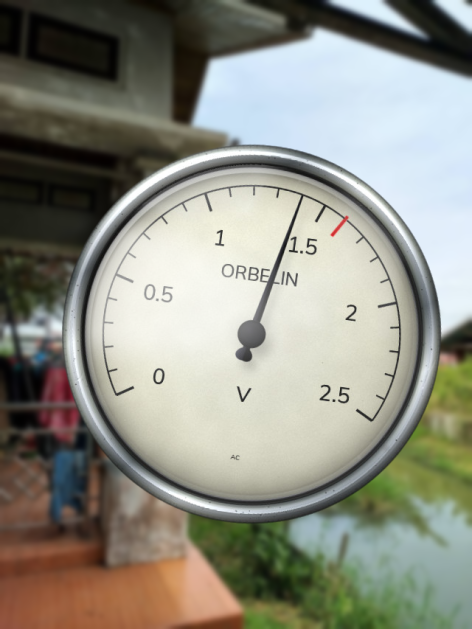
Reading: 1.4; V
